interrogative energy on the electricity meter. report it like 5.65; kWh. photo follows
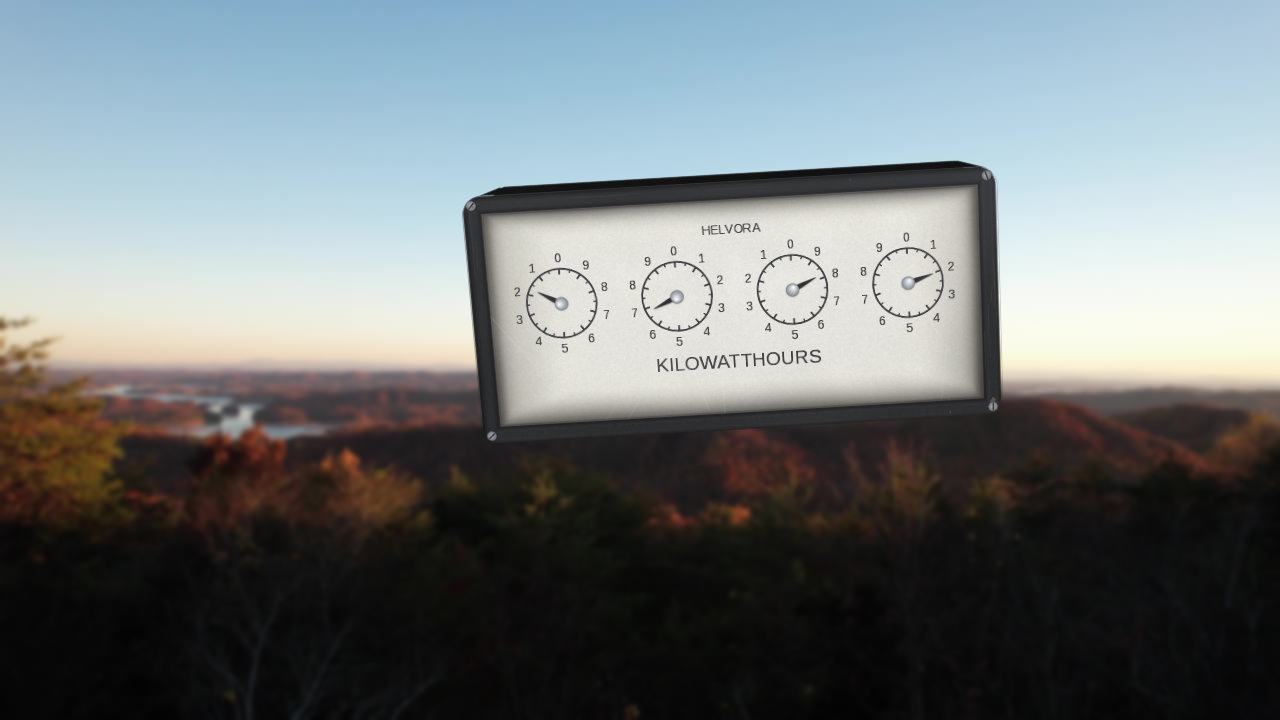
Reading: 1682; kWh
